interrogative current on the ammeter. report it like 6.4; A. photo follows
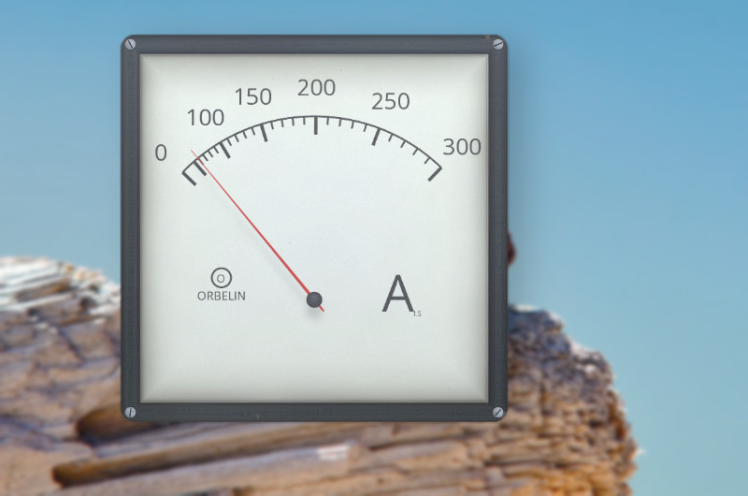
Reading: 60; A
